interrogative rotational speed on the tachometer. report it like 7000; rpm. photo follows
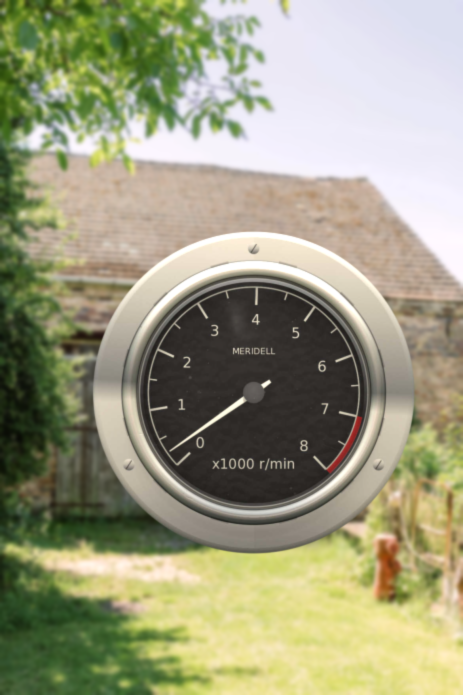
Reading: 250; rpm
